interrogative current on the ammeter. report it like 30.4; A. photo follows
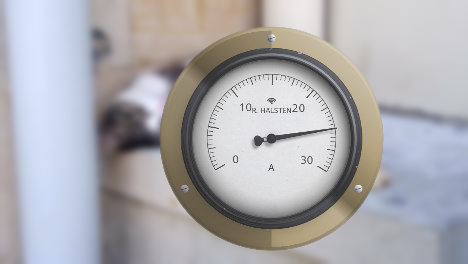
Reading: 25; A
